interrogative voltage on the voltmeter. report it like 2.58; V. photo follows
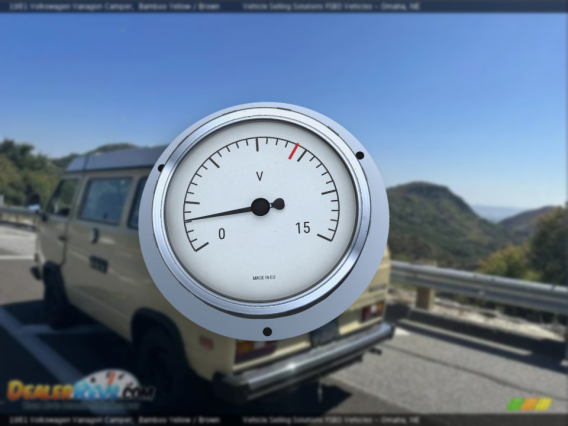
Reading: 1.5; V
